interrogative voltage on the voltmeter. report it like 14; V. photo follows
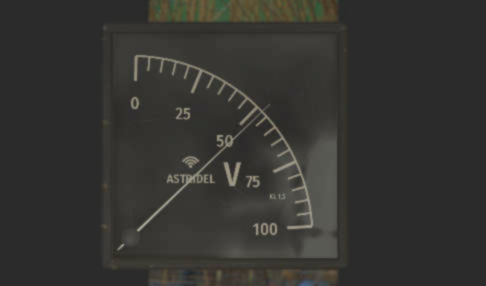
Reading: 52.5; V
